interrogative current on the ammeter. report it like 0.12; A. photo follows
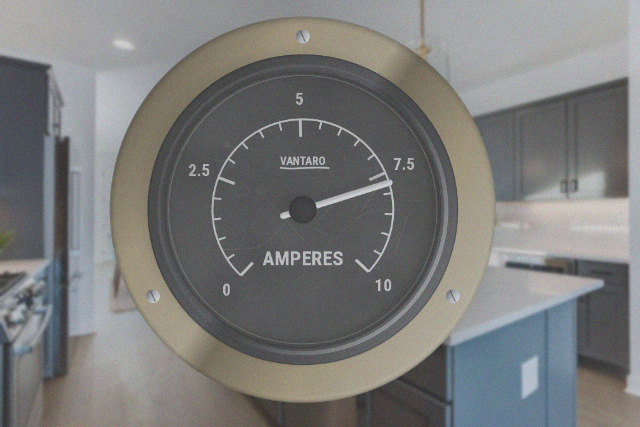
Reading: 7.75; A
